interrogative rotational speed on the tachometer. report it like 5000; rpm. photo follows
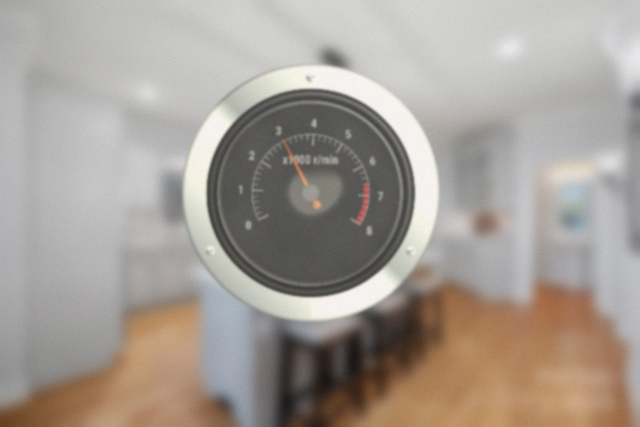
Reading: 3000; rpm
